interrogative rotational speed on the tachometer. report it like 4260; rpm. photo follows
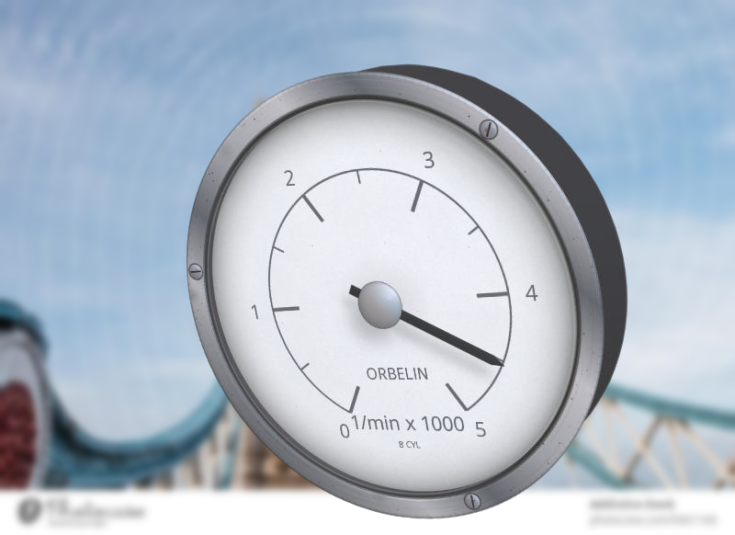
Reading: 4500; rpm
